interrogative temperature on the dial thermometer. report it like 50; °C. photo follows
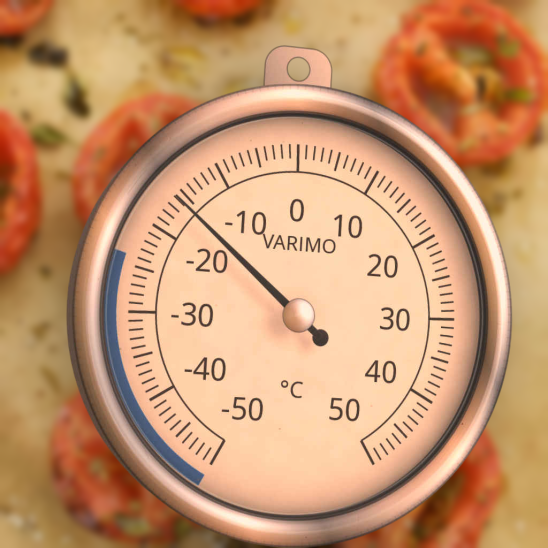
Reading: -16; °C
